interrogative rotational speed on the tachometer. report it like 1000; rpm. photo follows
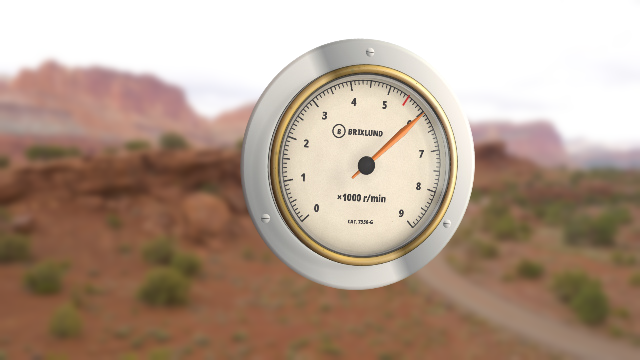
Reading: 6000; rpm
